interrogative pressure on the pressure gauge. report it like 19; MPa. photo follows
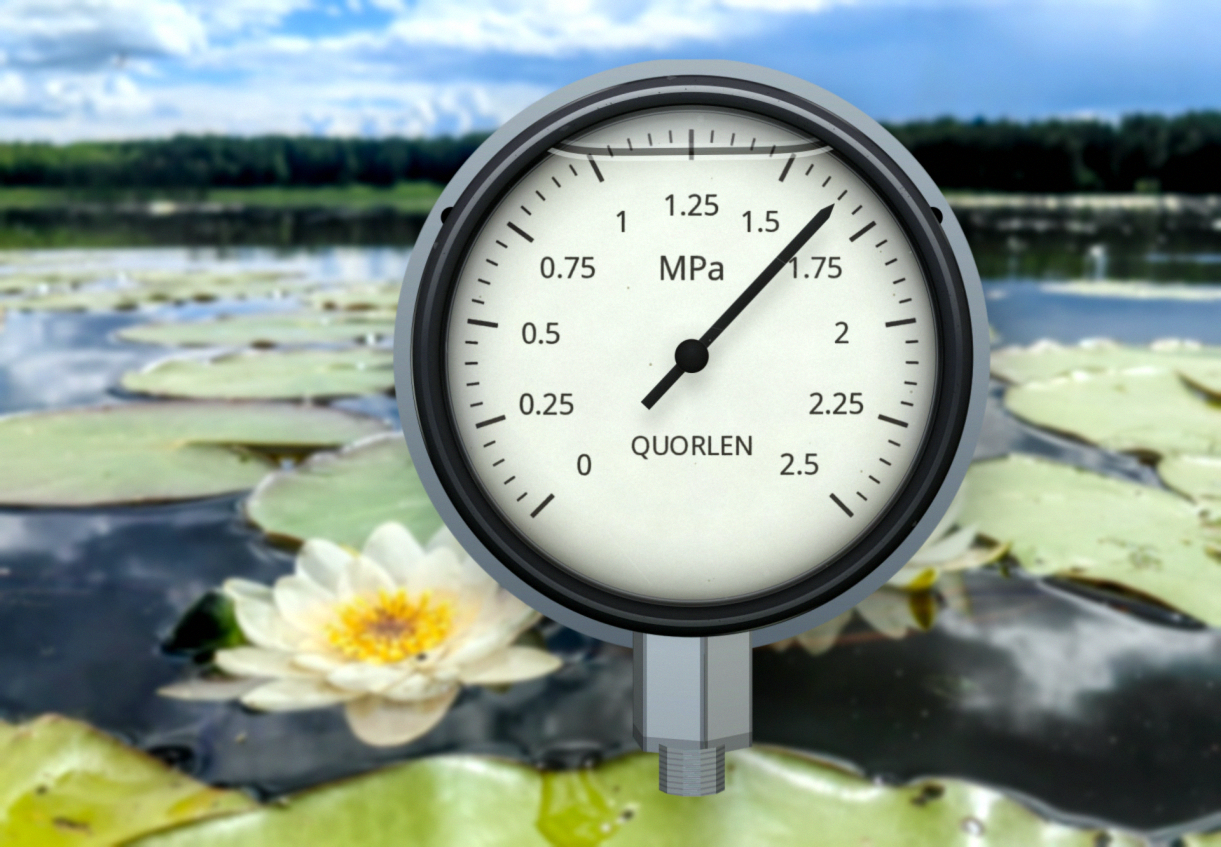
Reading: 1.65; MPa
